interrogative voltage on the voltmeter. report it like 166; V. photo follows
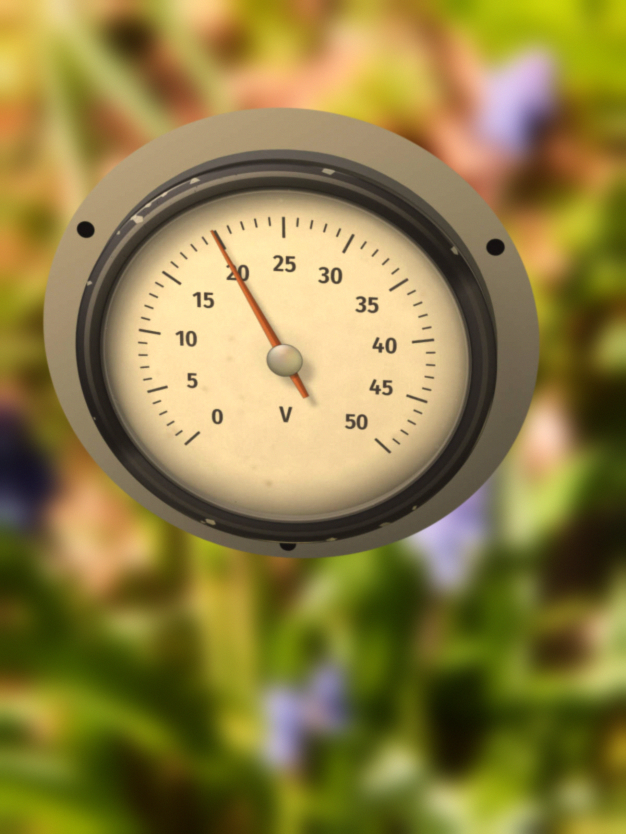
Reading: 20; V
